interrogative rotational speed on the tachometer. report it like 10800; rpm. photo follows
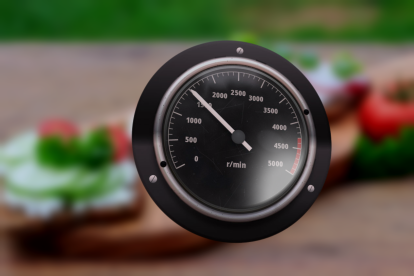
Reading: 1500; rpm
